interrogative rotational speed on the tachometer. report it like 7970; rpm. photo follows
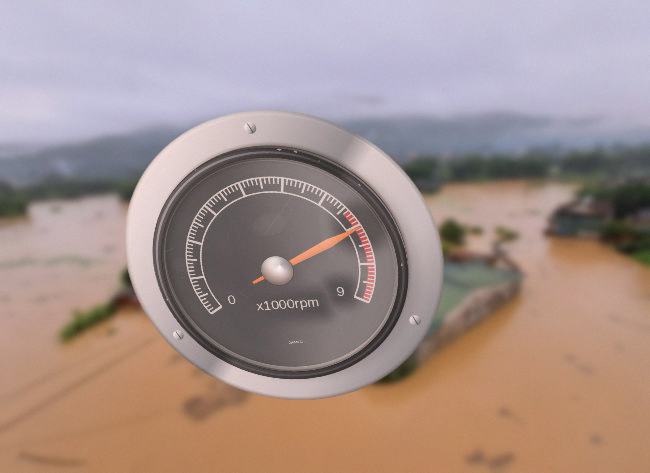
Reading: 7000; rpm
